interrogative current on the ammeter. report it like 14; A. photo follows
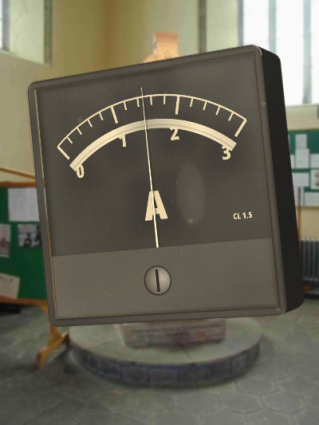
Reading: 1.5; A
